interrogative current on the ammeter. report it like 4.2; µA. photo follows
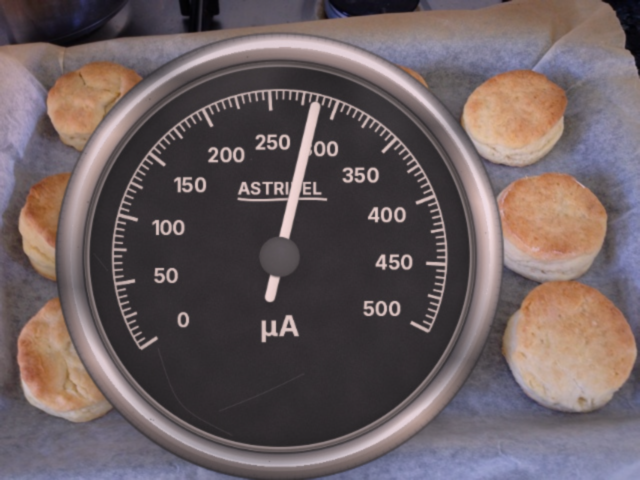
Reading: 285; µA
